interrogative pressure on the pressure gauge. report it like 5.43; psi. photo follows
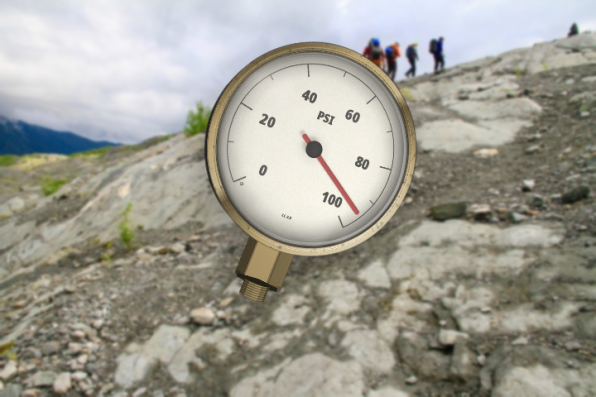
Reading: 95; psi
